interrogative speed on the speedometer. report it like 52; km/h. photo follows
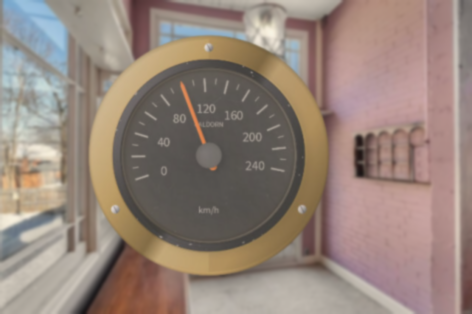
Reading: 100; km/h
